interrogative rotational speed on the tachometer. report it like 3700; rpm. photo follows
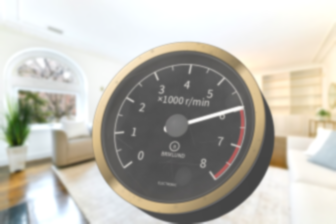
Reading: 6000; rpm
